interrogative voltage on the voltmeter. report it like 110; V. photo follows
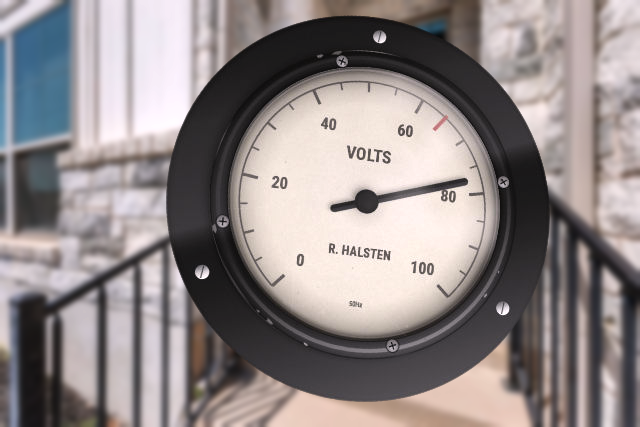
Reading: 77.5; V
